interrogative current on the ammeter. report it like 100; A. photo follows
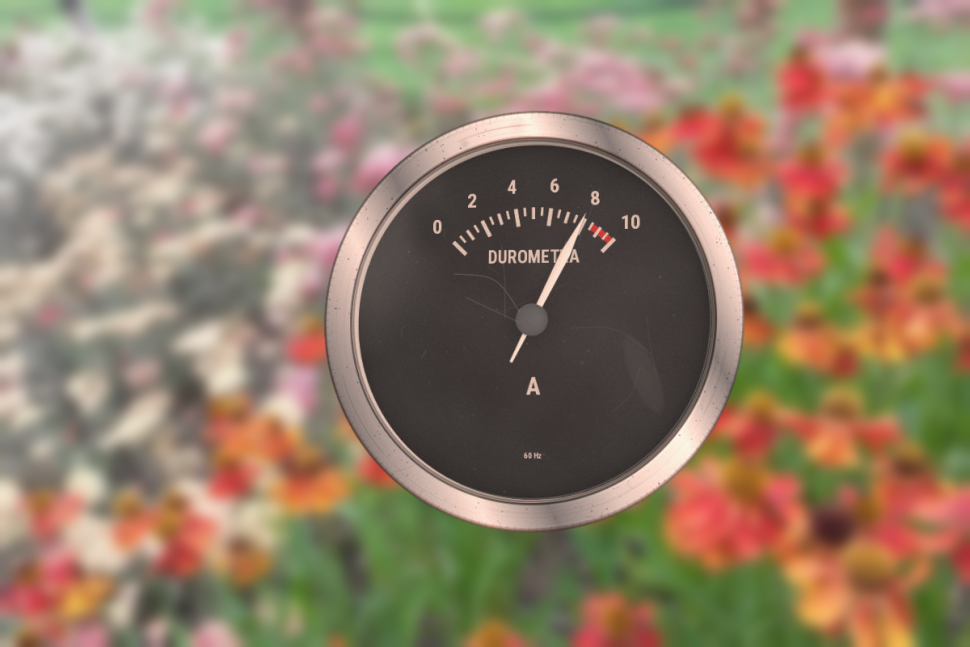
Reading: 8; A
